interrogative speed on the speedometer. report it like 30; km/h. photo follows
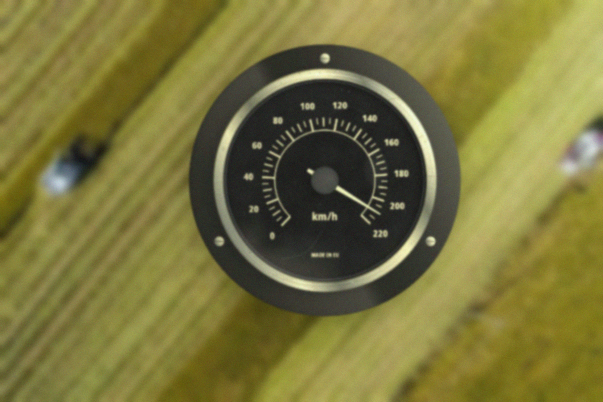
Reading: 210; km/h
